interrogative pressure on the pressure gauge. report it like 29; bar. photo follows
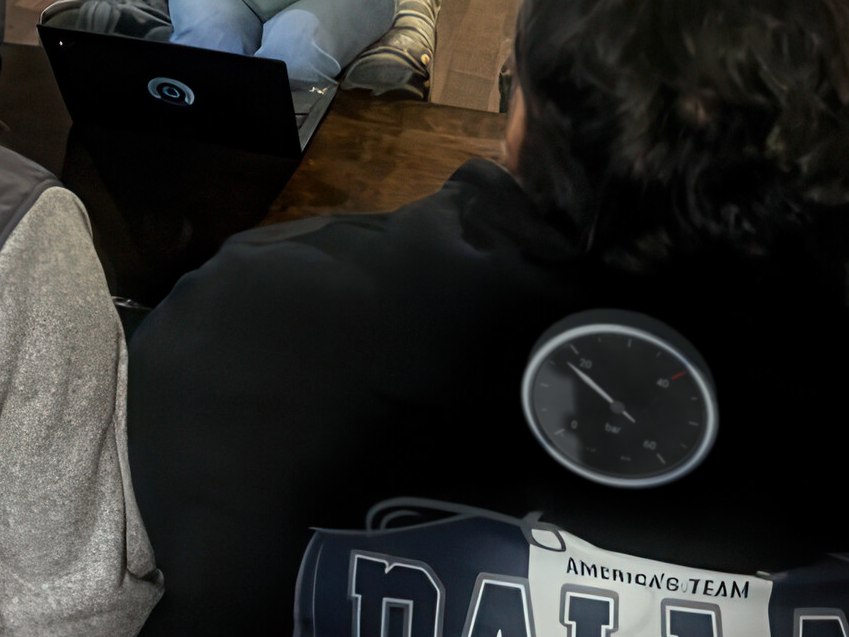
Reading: 17.5; bar
